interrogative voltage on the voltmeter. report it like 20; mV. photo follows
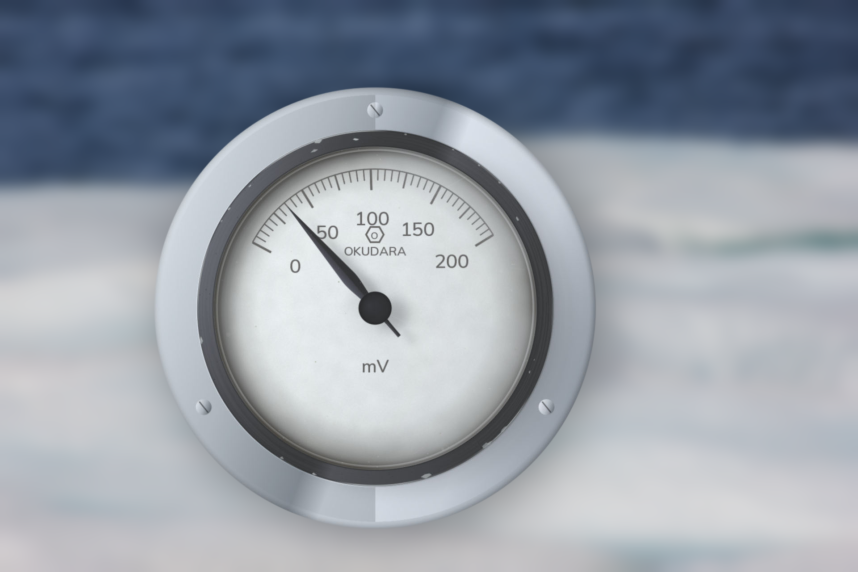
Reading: 35; mV
